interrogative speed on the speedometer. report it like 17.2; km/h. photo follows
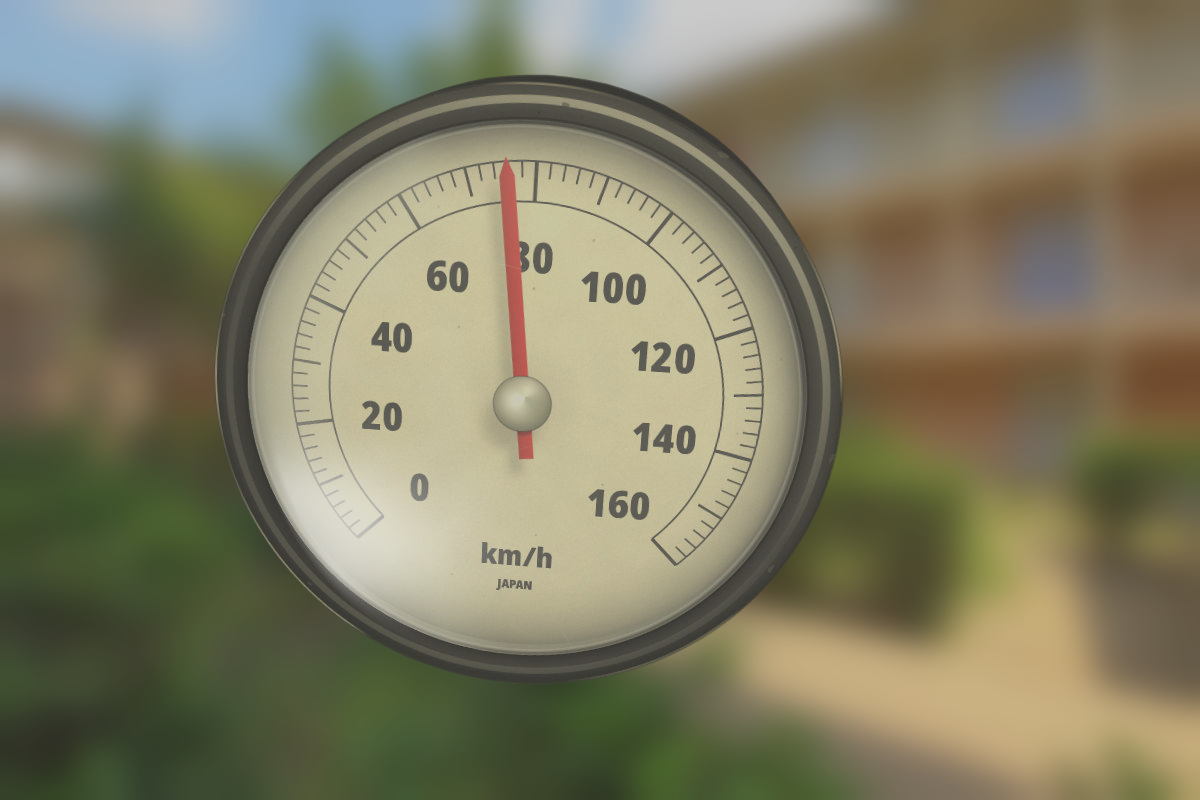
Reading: 76; km/h
